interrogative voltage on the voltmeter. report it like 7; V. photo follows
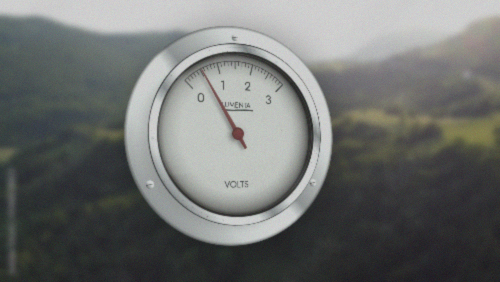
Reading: 0.5; V
